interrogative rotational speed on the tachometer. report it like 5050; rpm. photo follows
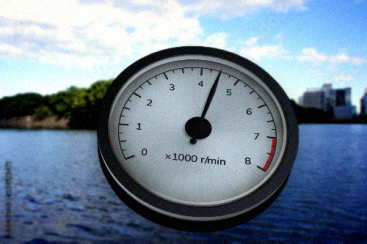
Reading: 4500; rpm
